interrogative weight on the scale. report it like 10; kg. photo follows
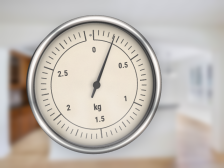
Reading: 0.2; kg
